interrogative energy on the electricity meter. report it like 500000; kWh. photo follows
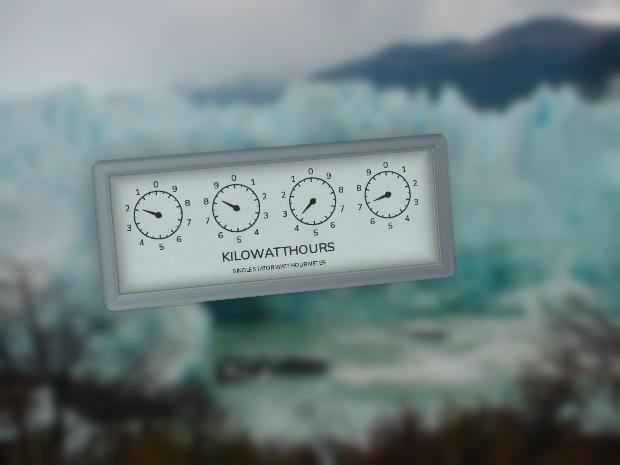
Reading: 1837; kWh
